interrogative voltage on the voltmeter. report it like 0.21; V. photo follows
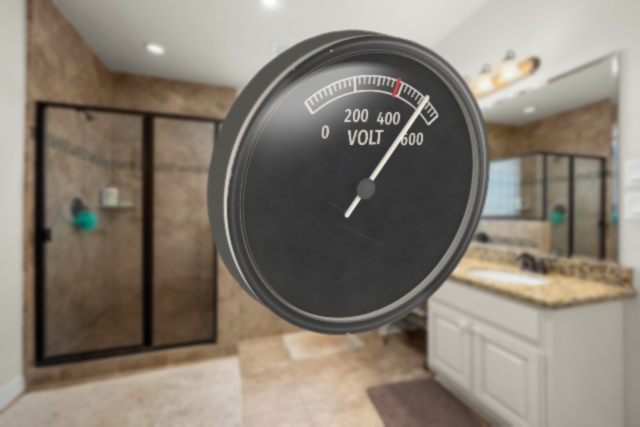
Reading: 500; V
